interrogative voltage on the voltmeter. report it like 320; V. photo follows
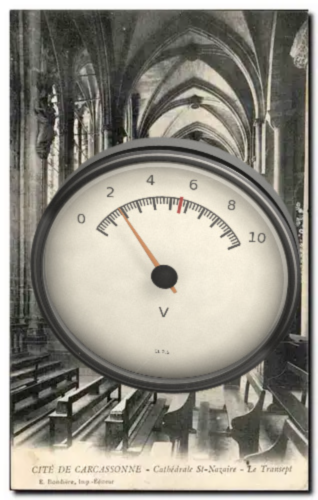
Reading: 2; V
